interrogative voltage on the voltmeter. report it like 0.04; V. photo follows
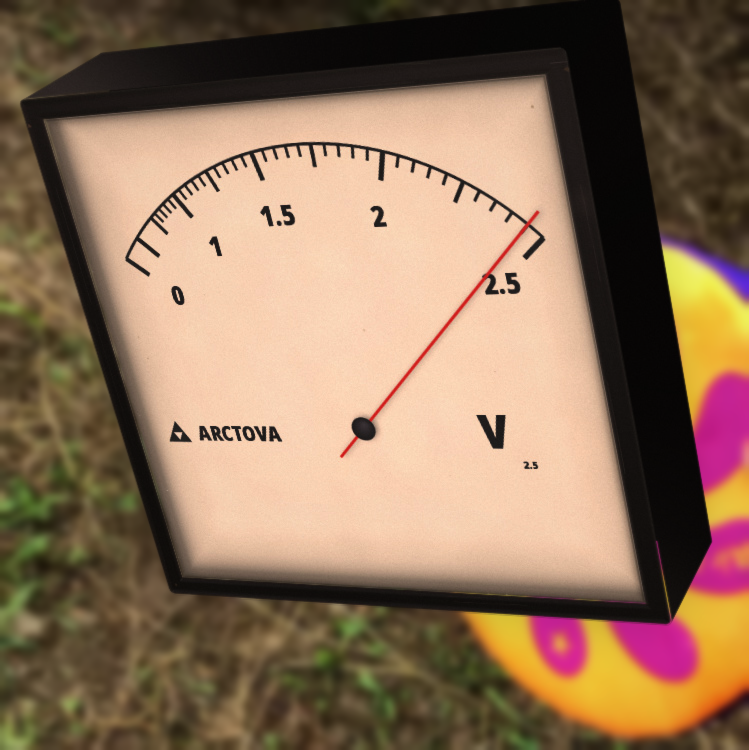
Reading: 2.45; V
